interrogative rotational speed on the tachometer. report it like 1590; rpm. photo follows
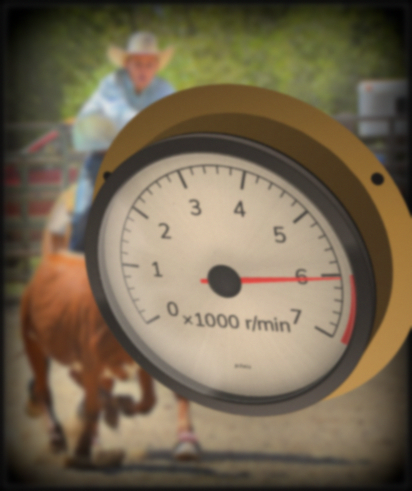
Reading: 6000; rpm
